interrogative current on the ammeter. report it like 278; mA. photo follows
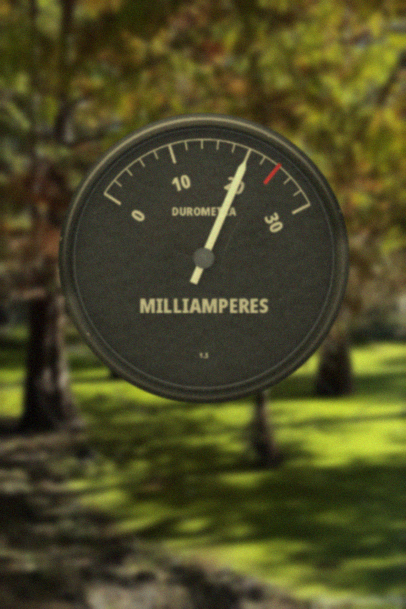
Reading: 20; mA
